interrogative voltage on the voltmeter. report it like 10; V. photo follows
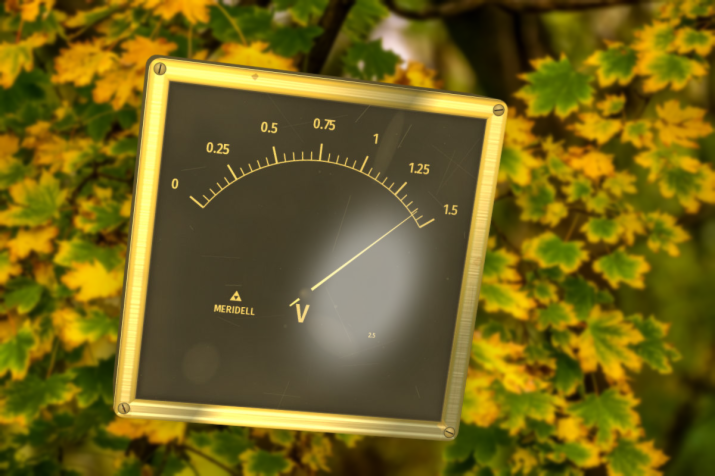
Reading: 1.4; V
